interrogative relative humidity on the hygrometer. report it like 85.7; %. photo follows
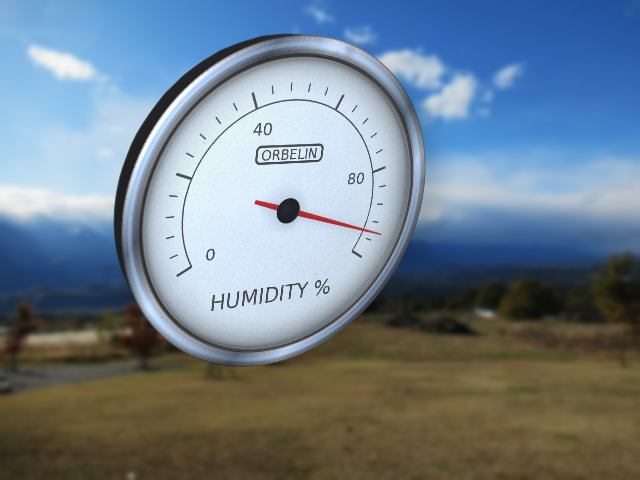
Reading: 94; %
